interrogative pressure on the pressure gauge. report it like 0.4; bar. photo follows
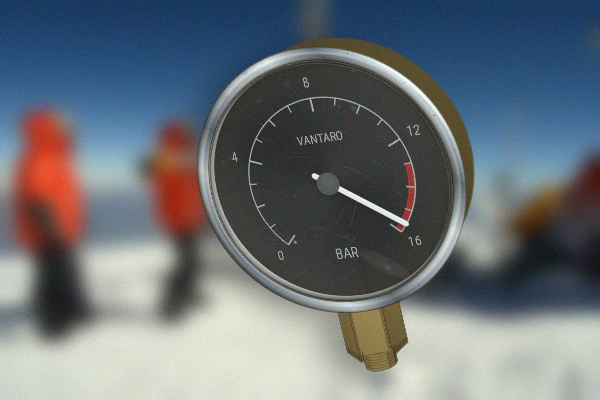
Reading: 15.5; bar
